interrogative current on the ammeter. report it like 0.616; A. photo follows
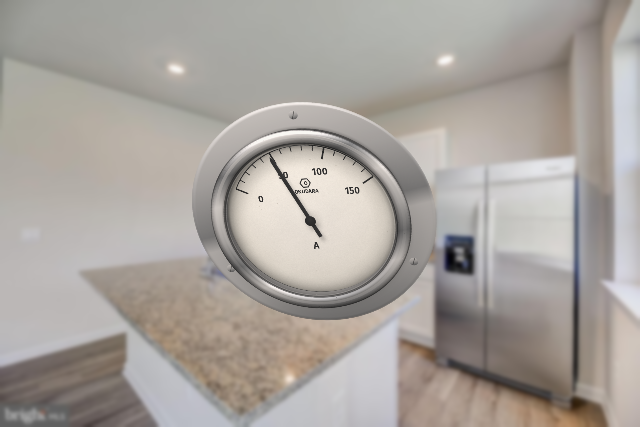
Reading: 50; A
